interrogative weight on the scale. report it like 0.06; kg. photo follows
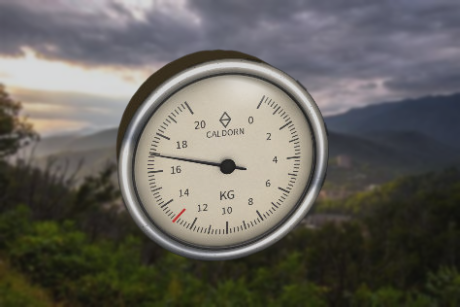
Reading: 17; kg
